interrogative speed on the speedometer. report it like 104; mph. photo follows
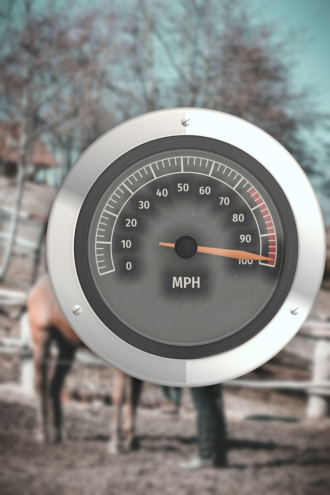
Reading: 98; mph
